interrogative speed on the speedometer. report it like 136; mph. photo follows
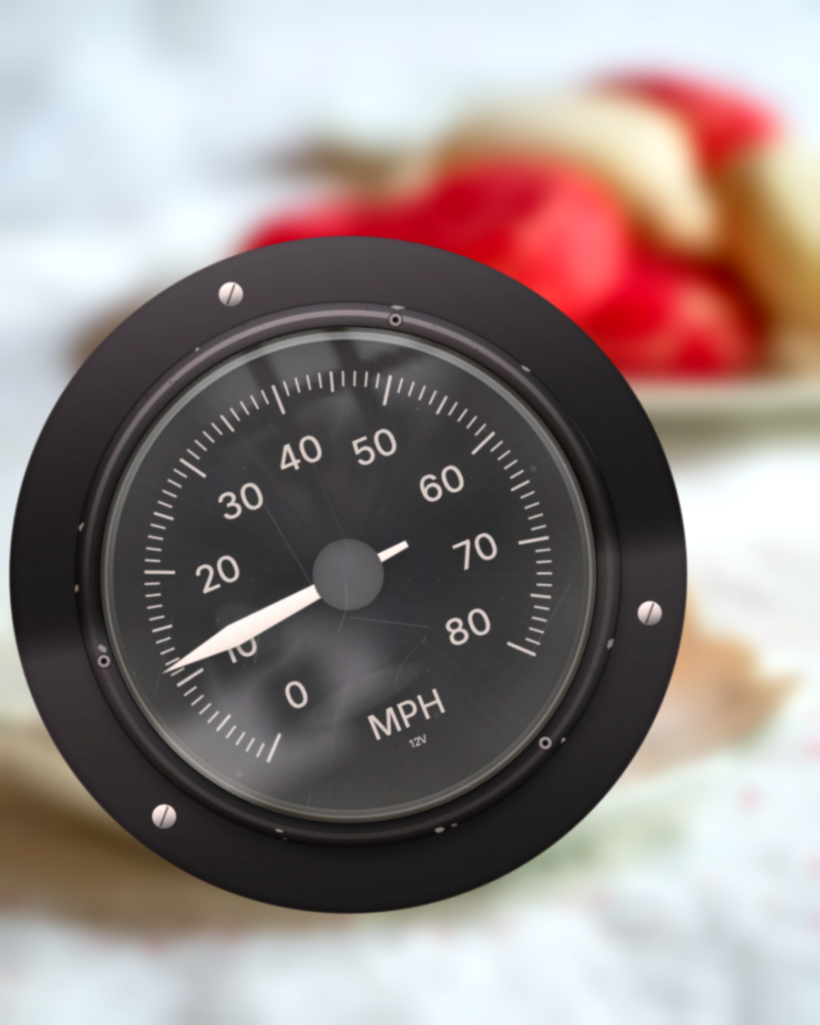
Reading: 11.5; mph
